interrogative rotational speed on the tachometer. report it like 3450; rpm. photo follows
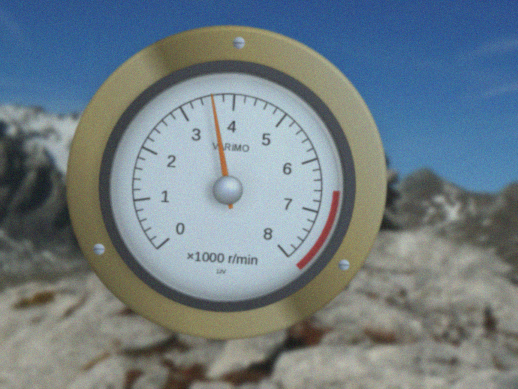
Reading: 3600; rpm
